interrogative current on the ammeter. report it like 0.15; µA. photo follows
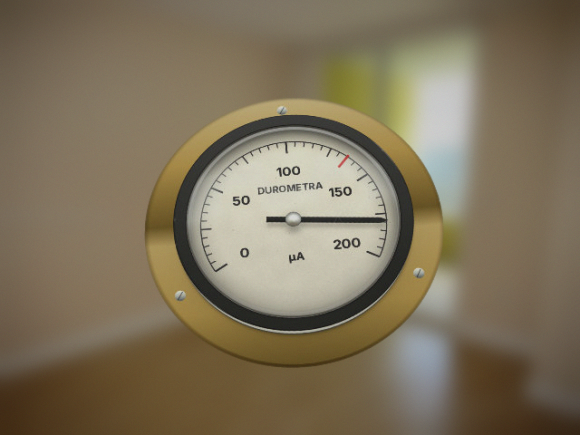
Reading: 180; µA
